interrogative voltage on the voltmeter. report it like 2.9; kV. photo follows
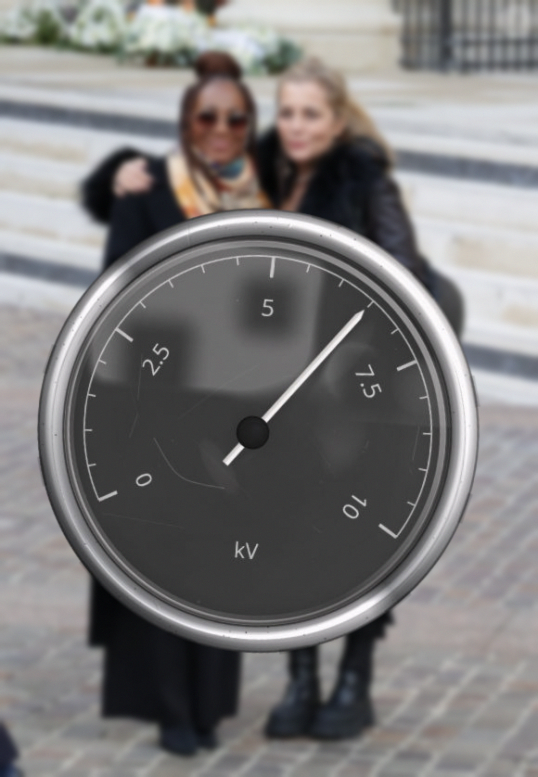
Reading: 6.5; kV
